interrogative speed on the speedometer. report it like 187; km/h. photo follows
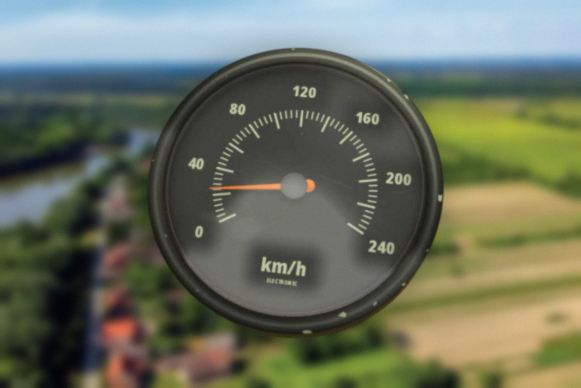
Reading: 24; km/h
